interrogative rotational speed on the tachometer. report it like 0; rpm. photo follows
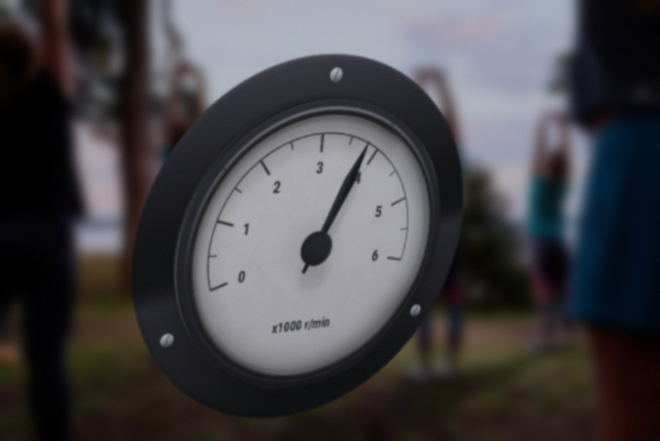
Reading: 3750; rpm
